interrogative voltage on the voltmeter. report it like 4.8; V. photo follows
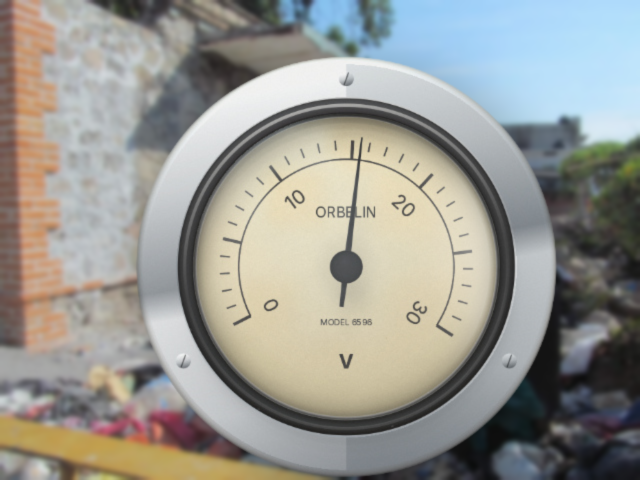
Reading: 15.5; V
